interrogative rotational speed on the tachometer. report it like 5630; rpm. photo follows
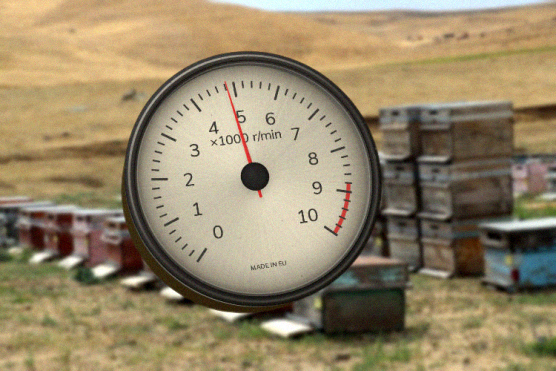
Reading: 4800; rpm
